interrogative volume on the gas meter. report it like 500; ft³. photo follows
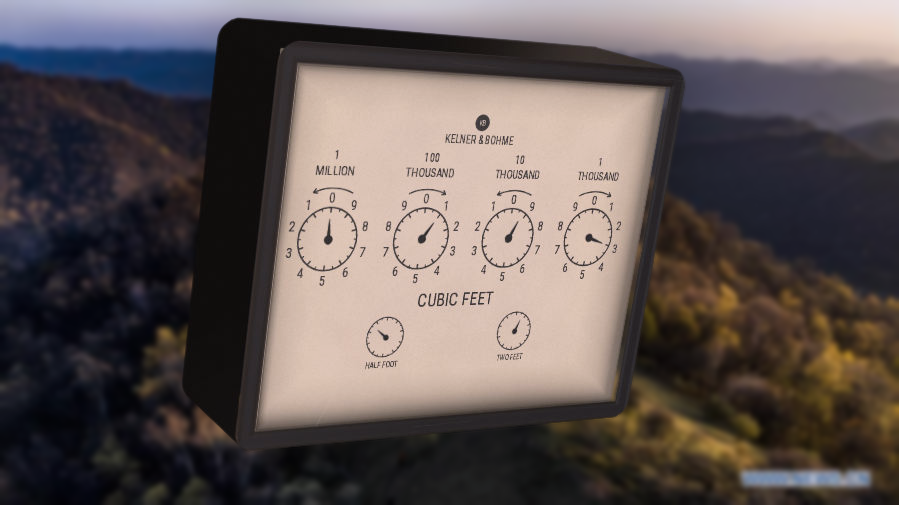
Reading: 9300; ft³
